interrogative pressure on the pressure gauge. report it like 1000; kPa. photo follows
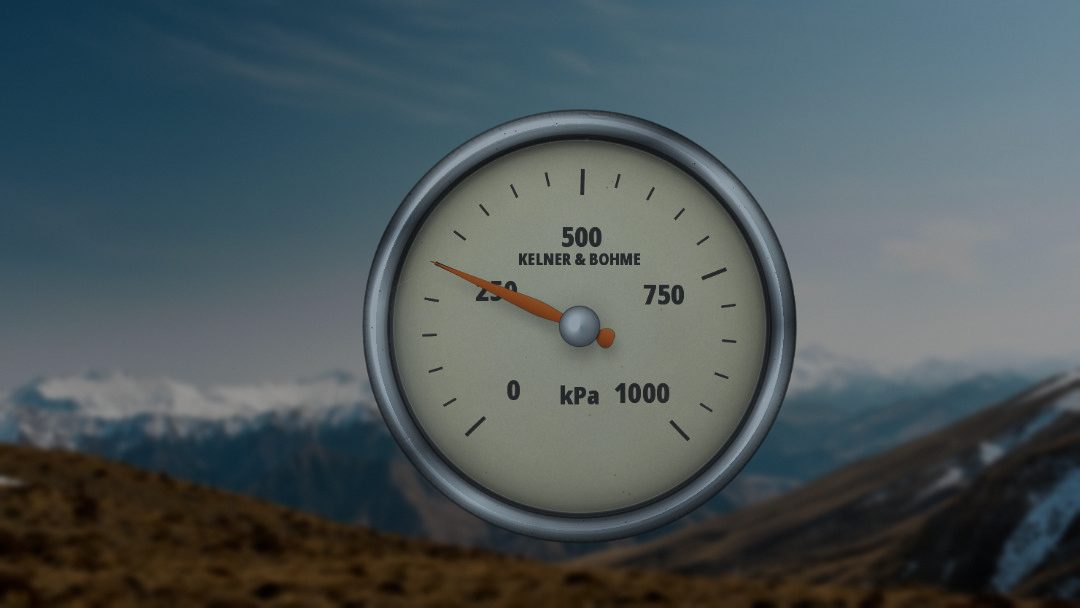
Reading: 250; kPa
